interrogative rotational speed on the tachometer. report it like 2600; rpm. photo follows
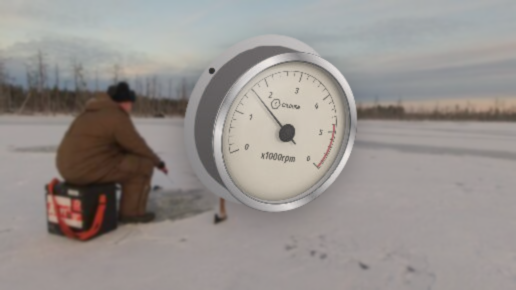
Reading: 1600; rpm
